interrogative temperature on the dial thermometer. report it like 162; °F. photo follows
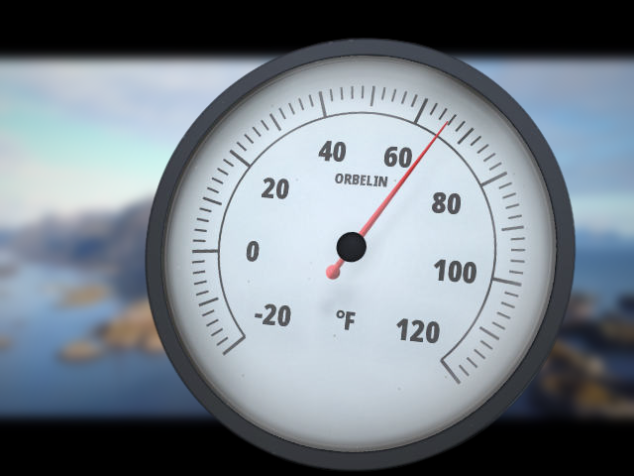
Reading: 66; °F
